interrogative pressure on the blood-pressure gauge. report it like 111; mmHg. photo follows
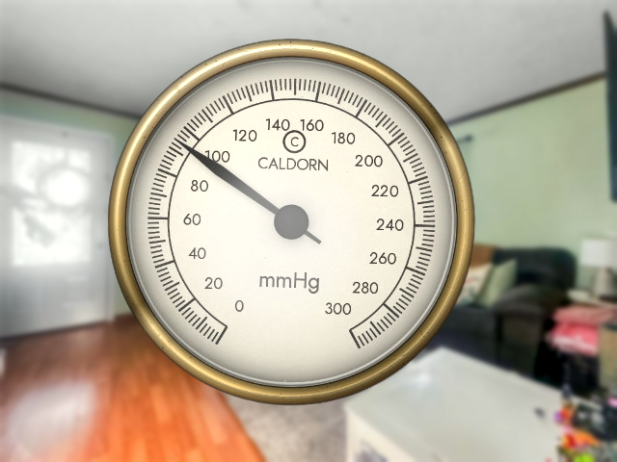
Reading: 94; mmHg
